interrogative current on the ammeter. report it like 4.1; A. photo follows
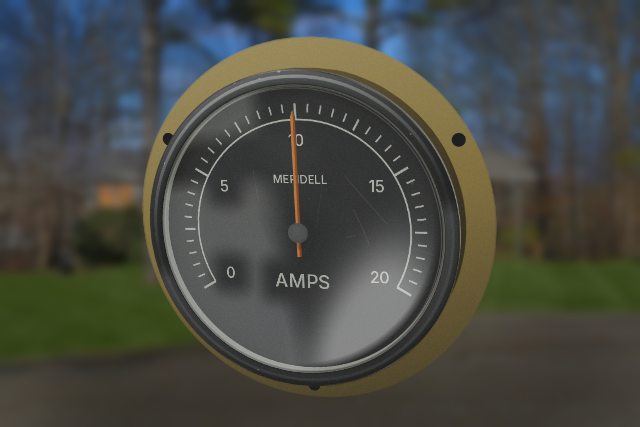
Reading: 10; A
